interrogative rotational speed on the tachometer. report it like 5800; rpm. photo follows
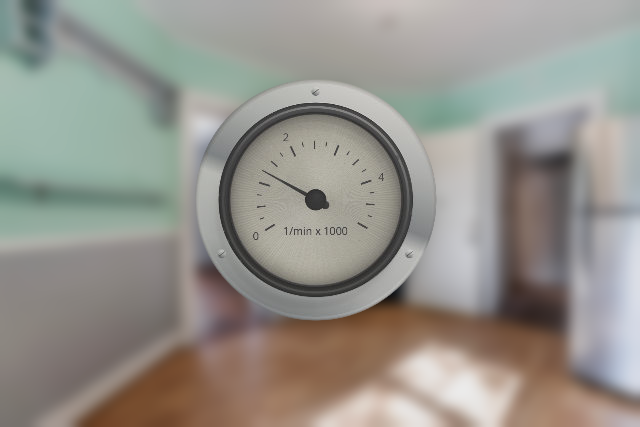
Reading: 1250; rpm
